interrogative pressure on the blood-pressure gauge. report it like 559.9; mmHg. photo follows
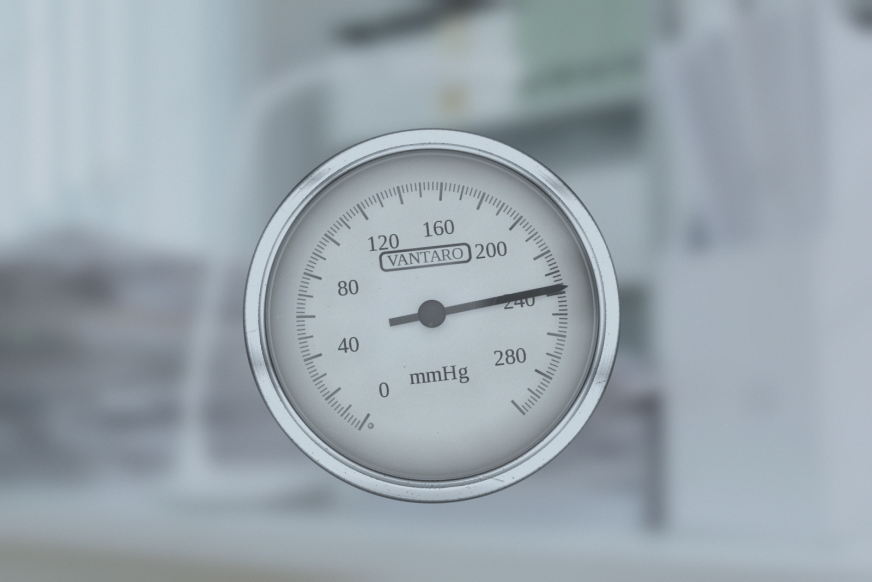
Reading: 238; mmHg
